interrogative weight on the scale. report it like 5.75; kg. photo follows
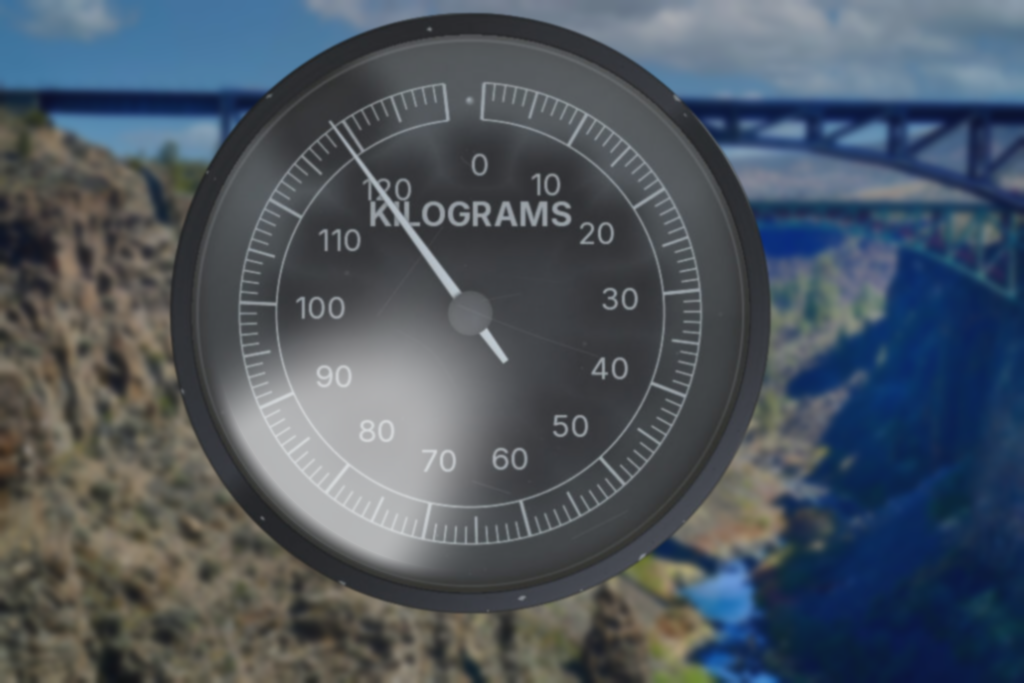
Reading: 119; kg
